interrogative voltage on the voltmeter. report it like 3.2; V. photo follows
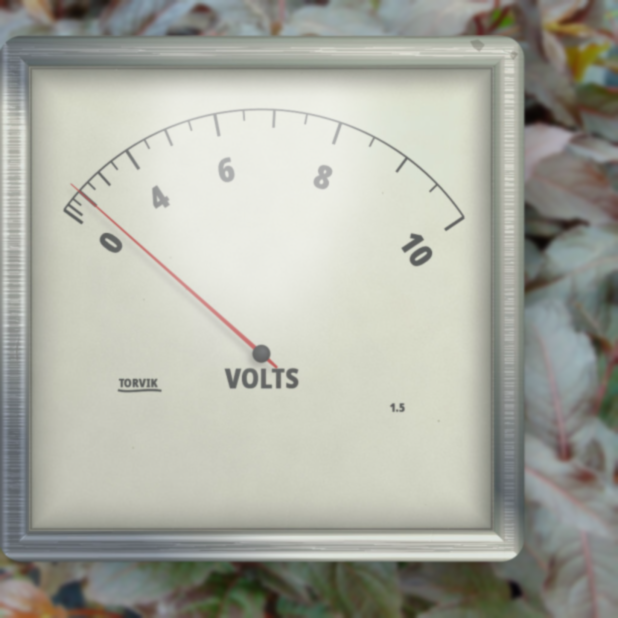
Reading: 2; V
